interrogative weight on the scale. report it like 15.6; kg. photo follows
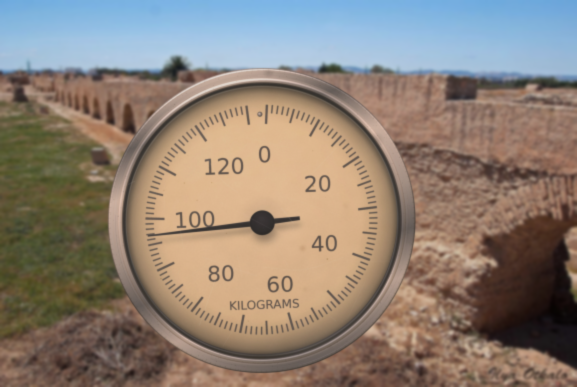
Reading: 97; kg
